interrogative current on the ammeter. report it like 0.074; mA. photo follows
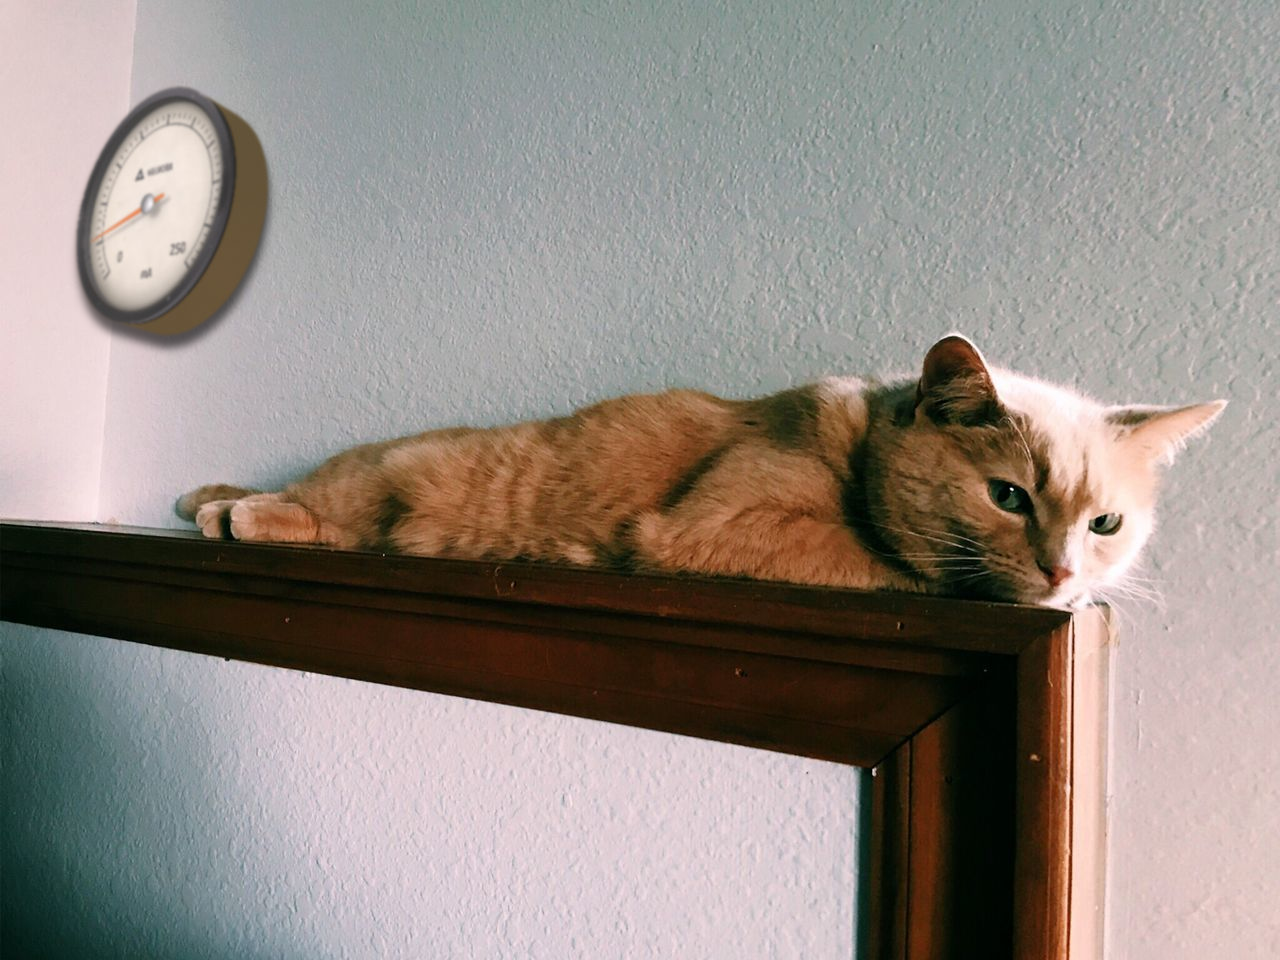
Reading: 25; mA
